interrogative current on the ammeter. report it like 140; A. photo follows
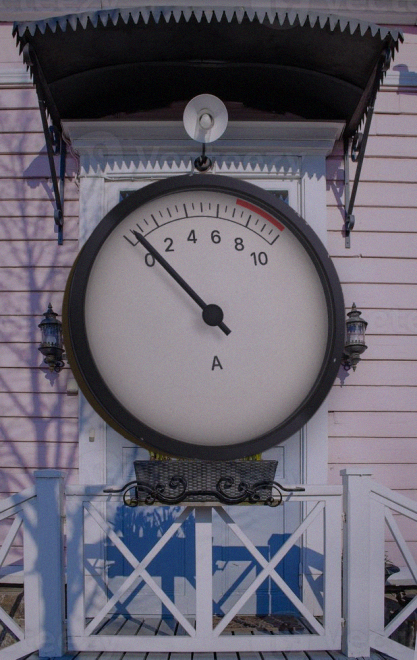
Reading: 0.5; A
